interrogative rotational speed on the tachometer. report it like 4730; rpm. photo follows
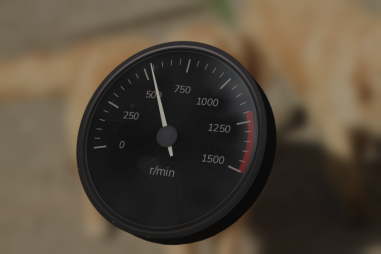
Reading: 550; rpm
